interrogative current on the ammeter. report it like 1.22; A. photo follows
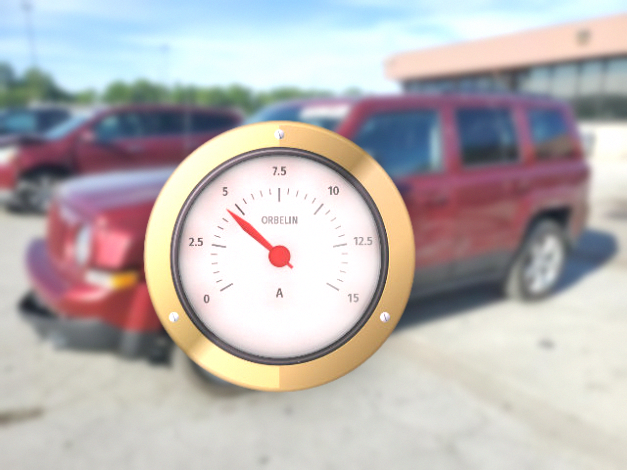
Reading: 4.5; A
